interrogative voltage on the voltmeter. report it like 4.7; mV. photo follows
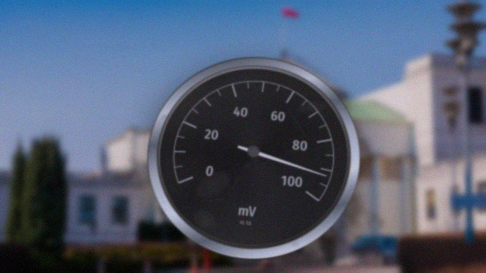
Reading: 92.5; mV
